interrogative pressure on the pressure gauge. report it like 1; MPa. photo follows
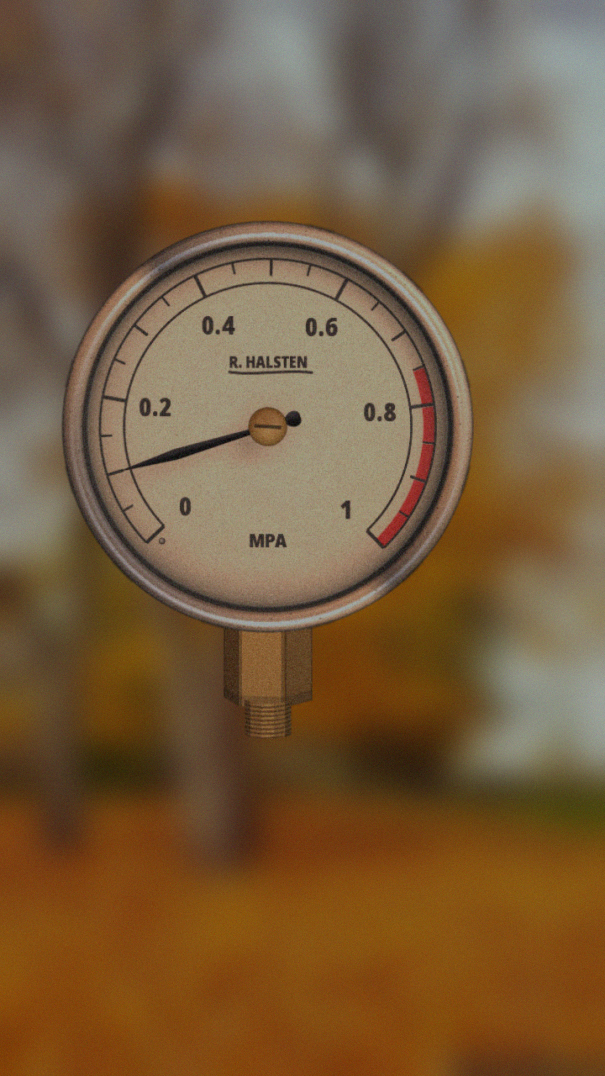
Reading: 0.1; MPa
